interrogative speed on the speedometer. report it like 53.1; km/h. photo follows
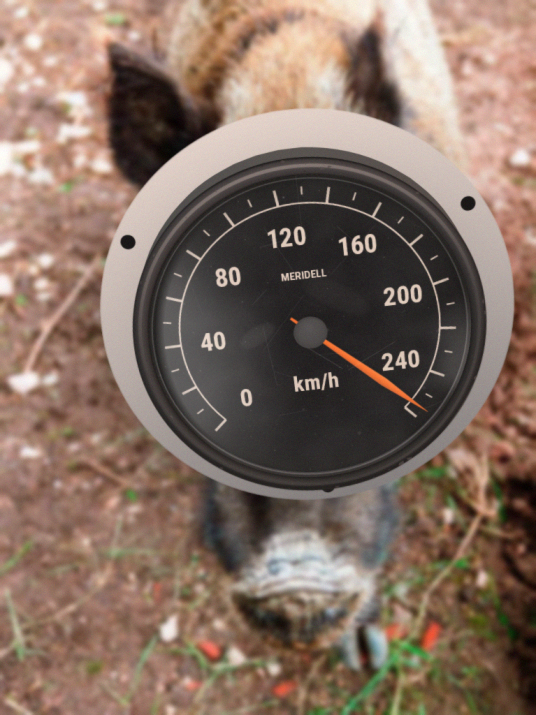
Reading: 255; km/h
